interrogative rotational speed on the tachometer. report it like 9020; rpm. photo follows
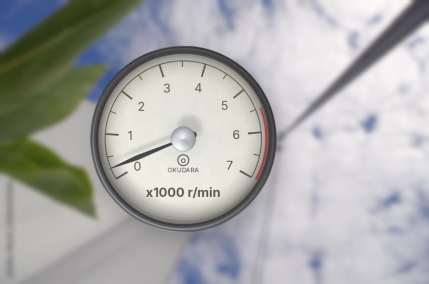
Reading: 250; rpm
